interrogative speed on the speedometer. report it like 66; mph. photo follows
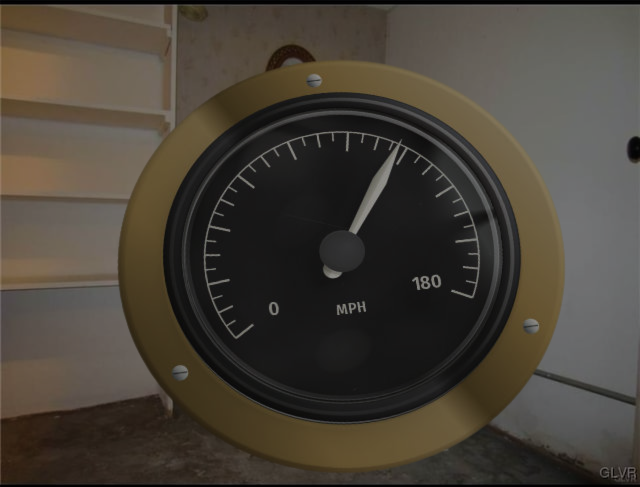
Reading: 117.5; mph
